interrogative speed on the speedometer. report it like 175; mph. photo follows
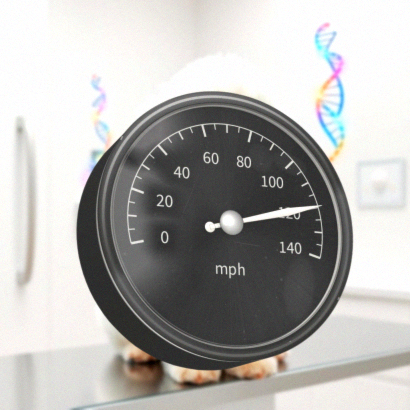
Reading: 120; mph
